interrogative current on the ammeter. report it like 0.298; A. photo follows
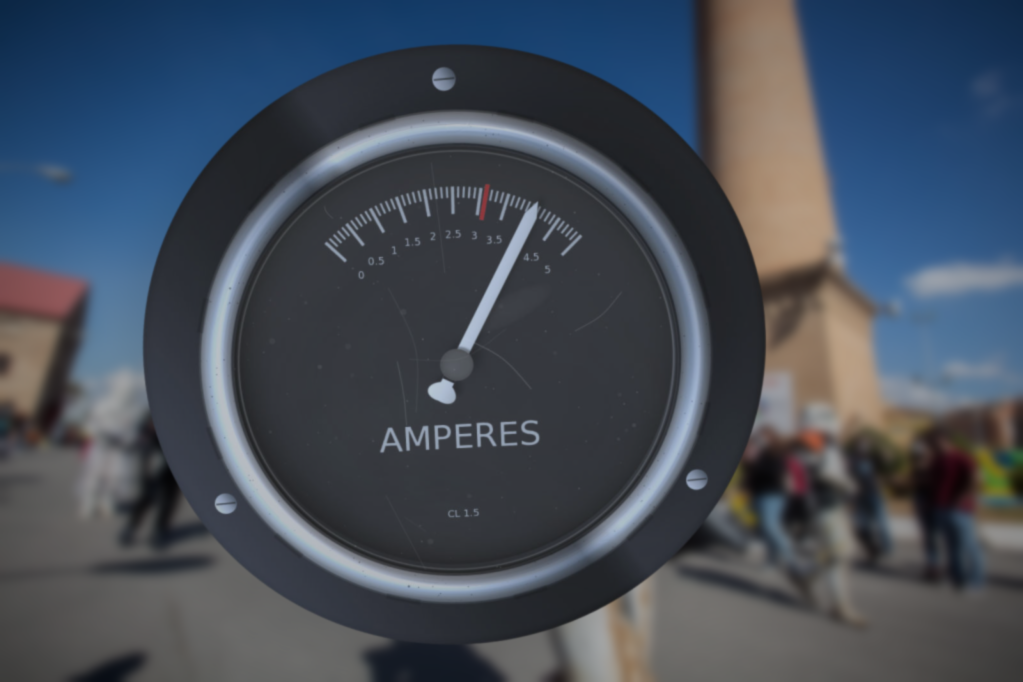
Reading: 4; A
